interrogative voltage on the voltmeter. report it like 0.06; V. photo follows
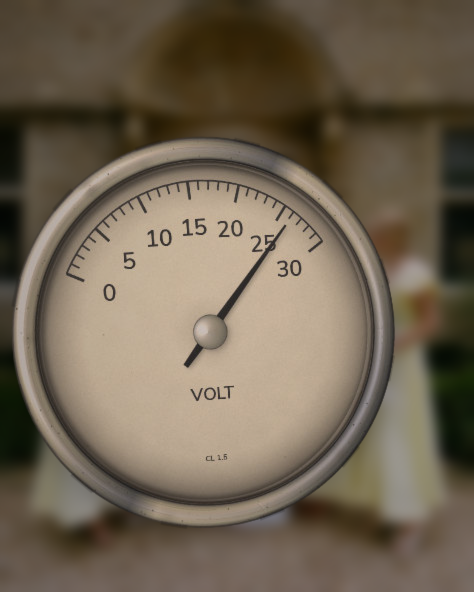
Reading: 26; V
